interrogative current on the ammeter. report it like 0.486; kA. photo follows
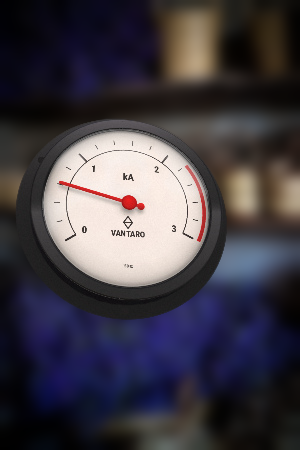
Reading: 0.6; kA
